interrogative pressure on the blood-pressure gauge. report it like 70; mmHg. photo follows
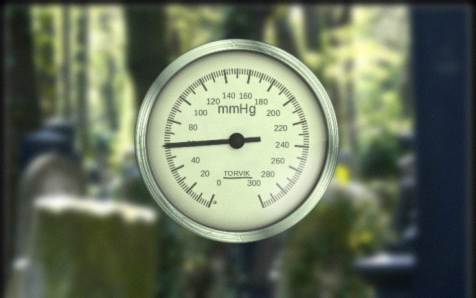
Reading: 60; mmHg
